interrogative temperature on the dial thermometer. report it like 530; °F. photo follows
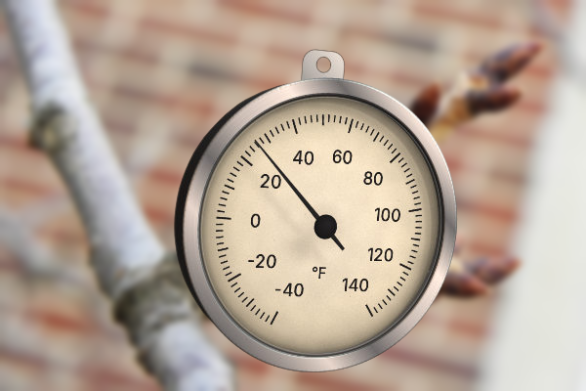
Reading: 26; °F
